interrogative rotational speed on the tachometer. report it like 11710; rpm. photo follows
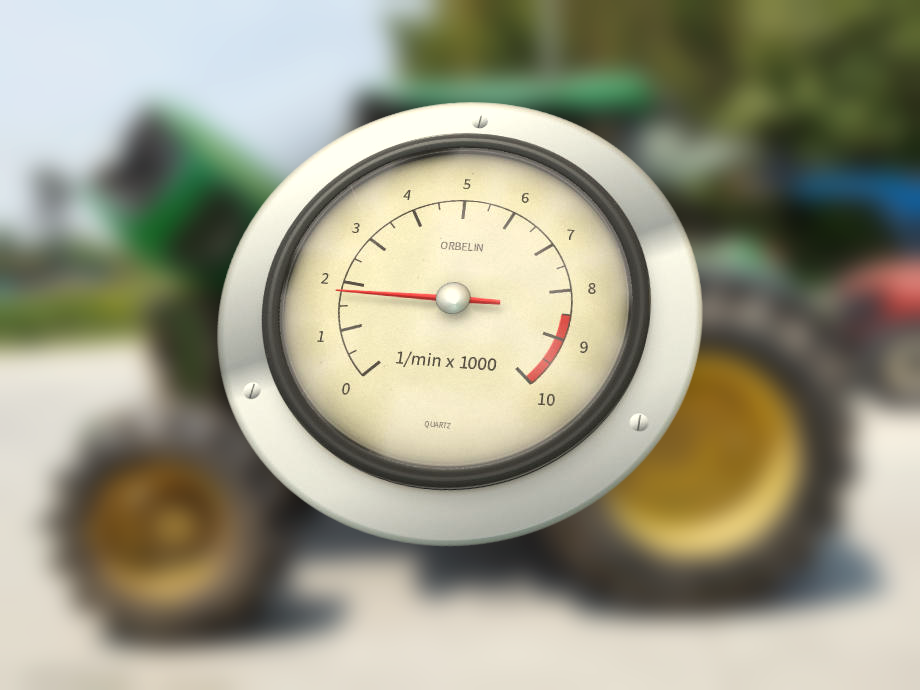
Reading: 1750; rpm
